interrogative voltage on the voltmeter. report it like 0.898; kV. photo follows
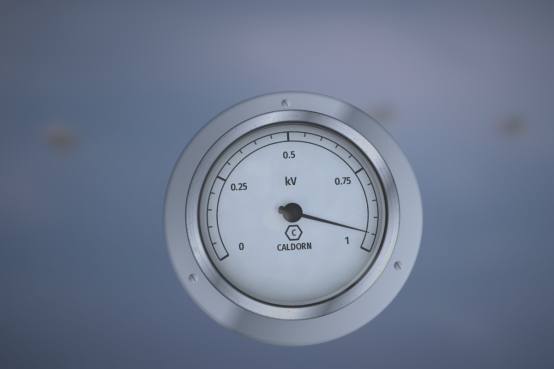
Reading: 0.95; kV
